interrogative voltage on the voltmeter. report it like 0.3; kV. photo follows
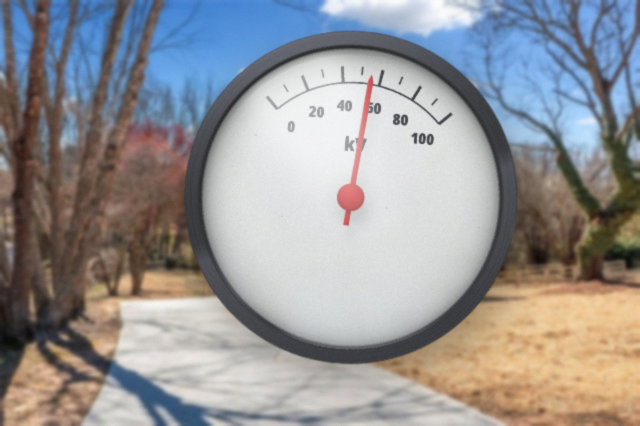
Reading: 55; kV
